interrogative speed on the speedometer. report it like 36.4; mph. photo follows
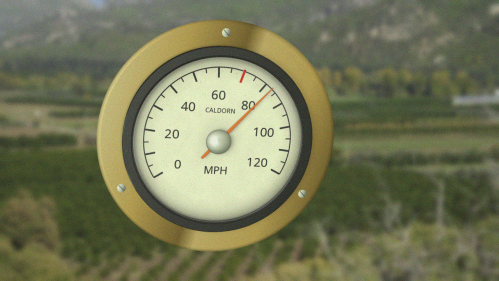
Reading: 82.5; mph
